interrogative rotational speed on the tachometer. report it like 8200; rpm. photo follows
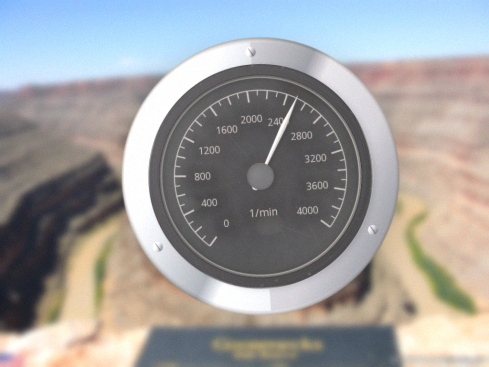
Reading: 2500; rpm
